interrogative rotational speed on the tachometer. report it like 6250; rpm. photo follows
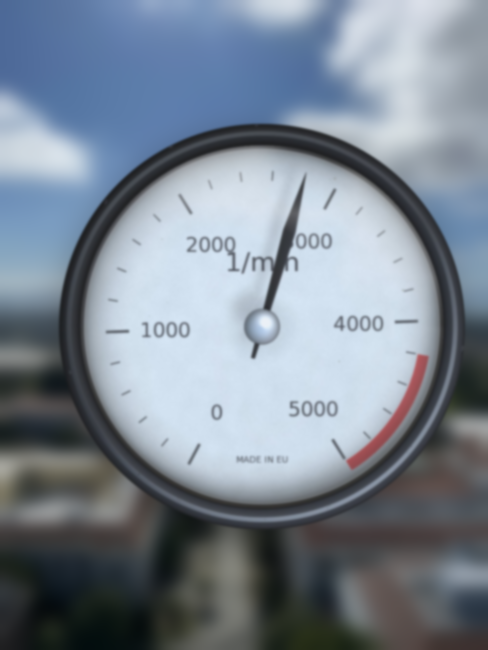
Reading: 2800; rpm
